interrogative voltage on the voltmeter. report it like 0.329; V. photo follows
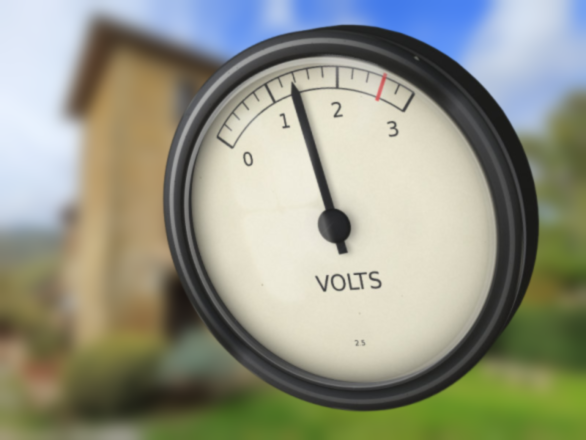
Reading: 1.4; V
